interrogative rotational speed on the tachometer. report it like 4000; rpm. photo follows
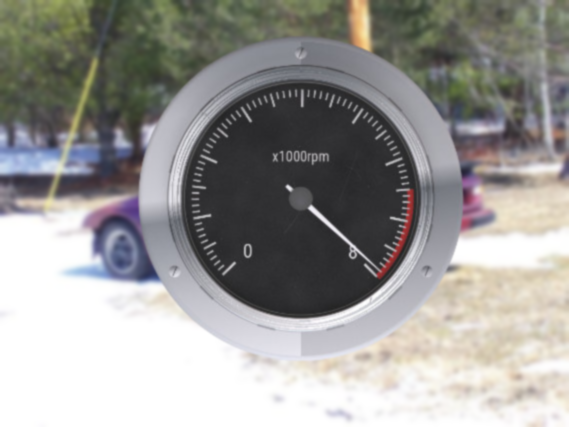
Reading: 7900; rpm
